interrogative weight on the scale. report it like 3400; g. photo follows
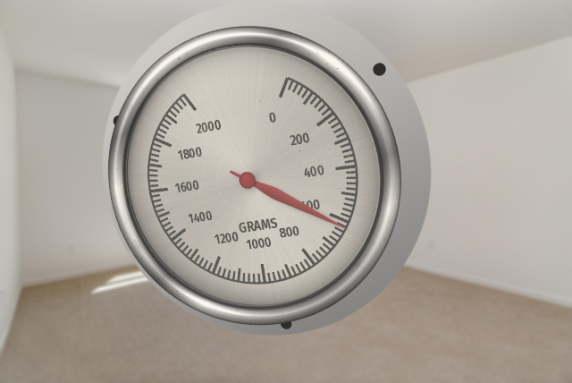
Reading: 620; g
